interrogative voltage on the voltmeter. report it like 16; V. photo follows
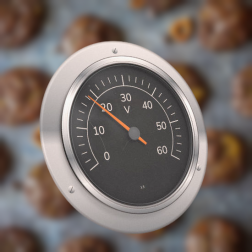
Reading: 18; V
